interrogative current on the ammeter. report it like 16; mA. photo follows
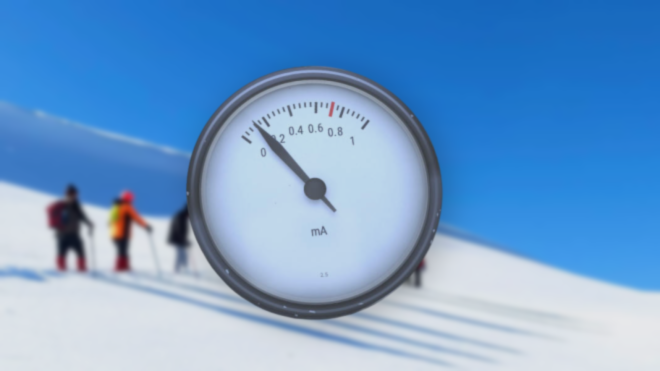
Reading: 0.12; mA
